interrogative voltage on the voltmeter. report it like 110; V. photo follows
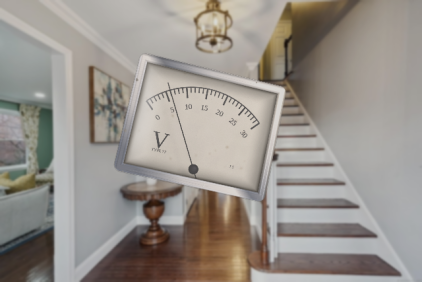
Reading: 6; V
